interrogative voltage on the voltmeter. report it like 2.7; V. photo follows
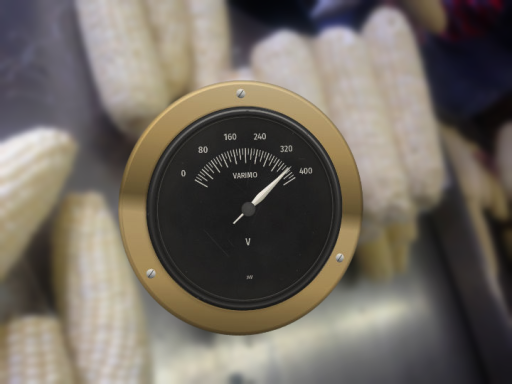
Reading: 360; V
